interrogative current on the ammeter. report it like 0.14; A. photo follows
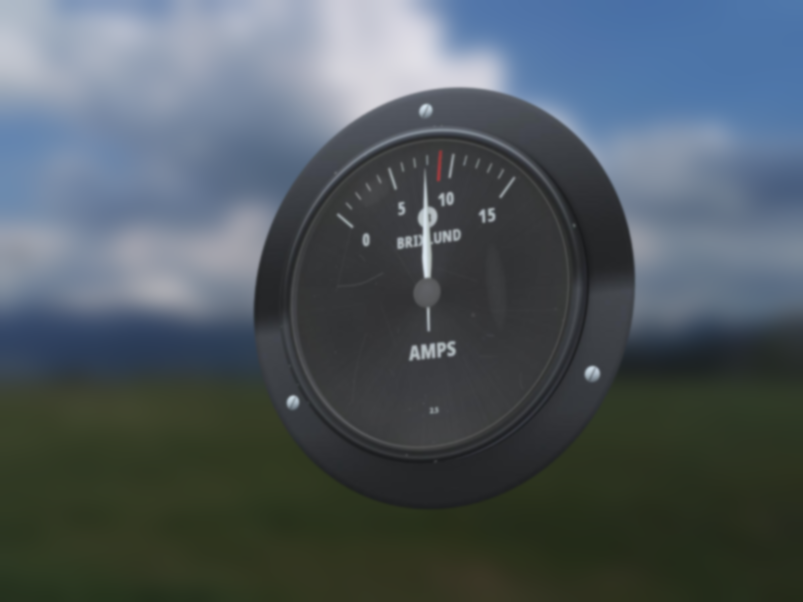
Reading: 8; A
